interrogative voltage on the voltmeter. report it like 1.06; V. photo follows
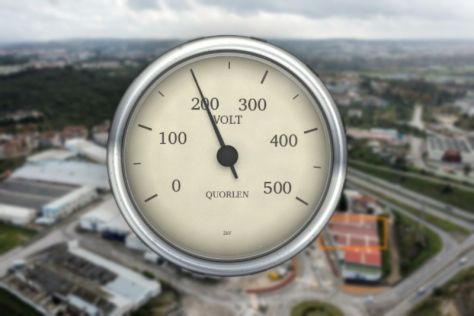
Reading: 200; V
